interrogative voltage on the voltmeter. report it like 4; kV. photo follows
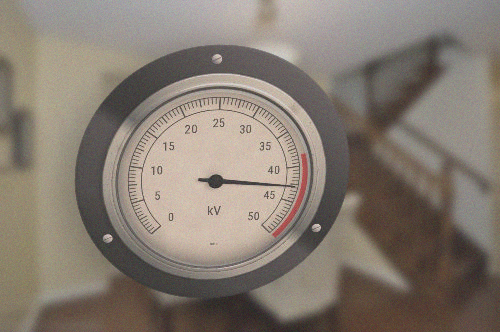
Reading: 42.5; kV
